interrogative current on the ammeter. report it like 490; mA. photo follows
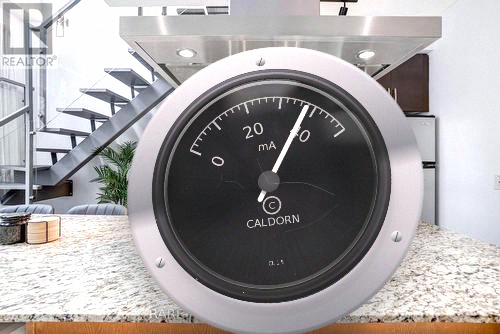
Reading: 38; mA
